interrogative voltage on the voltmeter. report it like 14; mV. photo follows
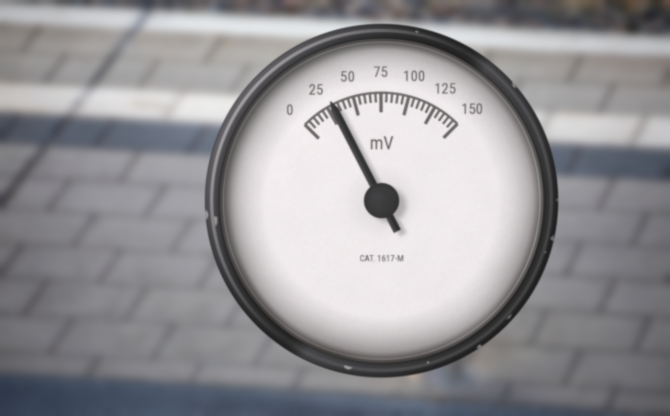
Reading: 30; mV
